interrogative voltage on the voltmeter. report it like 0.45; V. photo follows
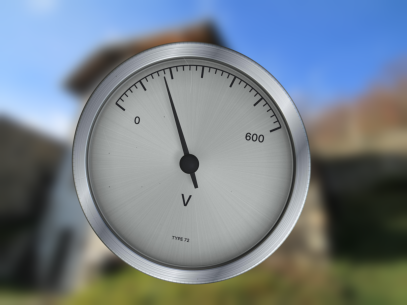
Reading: 180; V
